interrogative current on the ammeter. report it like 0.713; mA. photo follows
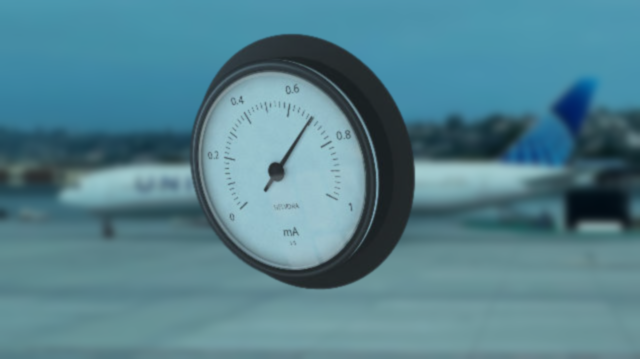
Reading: 0.7; mA
